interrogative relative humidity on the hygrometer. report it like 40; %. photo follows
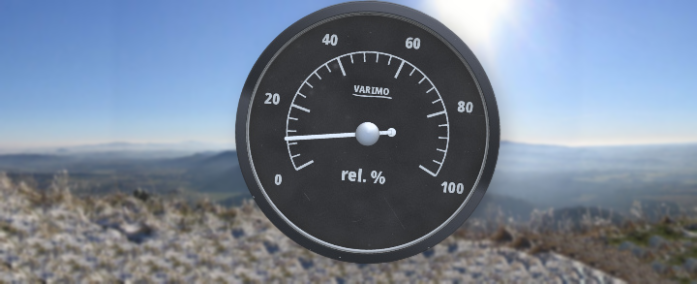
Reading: 10; %
